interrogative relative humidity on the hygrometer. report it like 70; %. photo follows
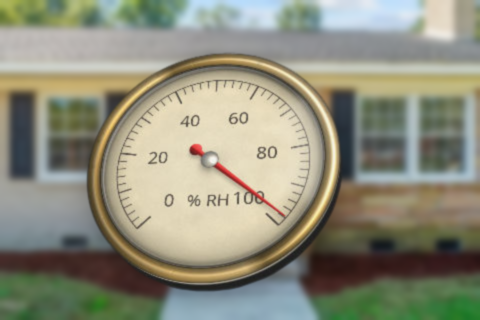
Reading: 98; %
